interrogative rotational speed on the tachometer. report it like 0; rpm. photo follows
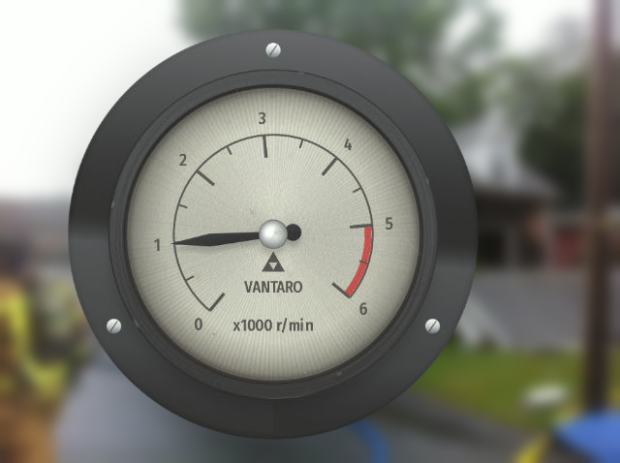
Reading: 1000; rpm
